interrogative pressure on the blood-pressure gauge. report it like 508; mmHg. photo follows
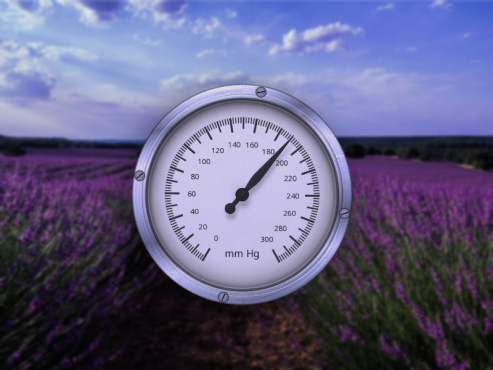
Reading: 190; mmHg
